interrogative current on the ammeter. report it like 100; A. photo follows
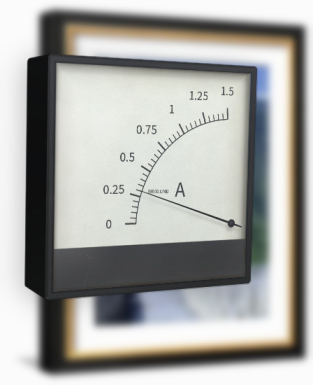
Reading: 0.3; A
